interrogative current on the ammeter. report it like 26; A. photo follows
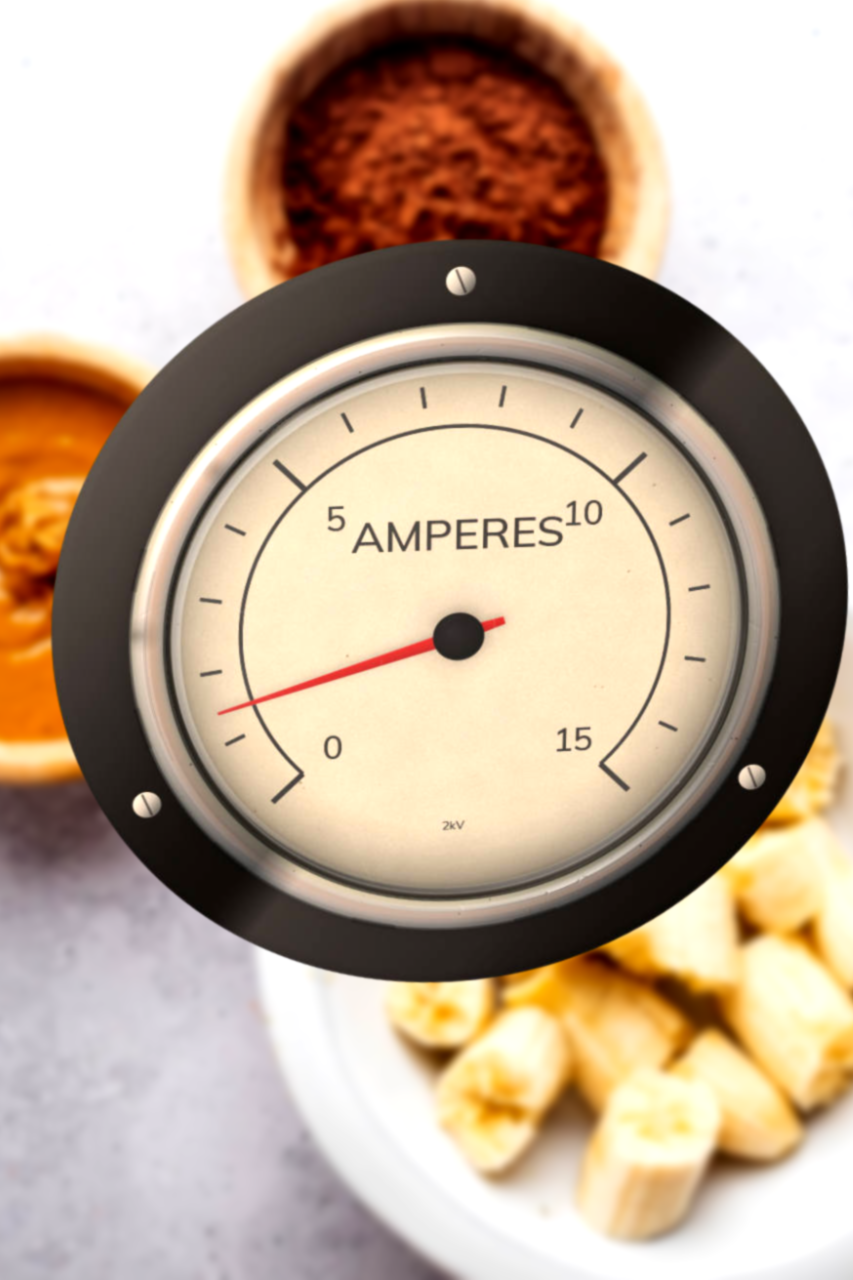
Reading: 1.5; A
